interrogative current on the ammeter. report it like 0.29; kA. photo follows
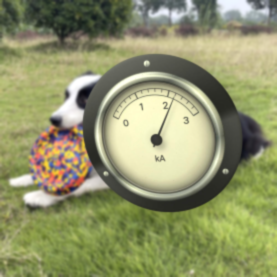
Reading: 2.2; kA
